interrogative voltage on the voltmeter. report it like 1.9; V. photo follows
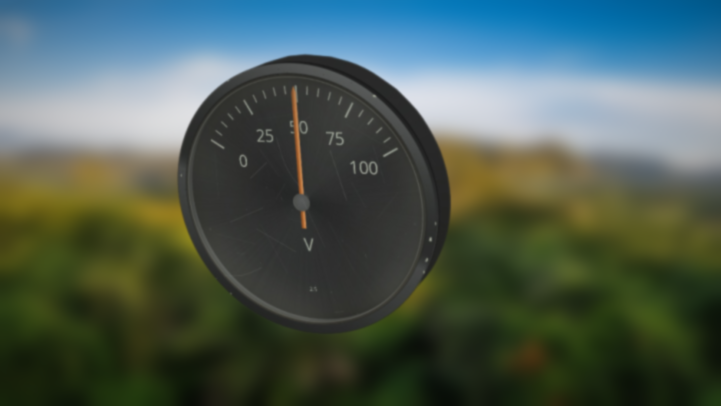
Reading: 50; V
